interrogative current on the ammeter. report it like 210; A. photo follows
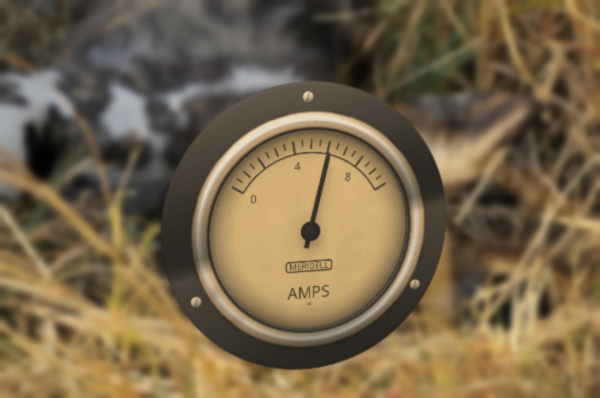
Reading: 6; A
